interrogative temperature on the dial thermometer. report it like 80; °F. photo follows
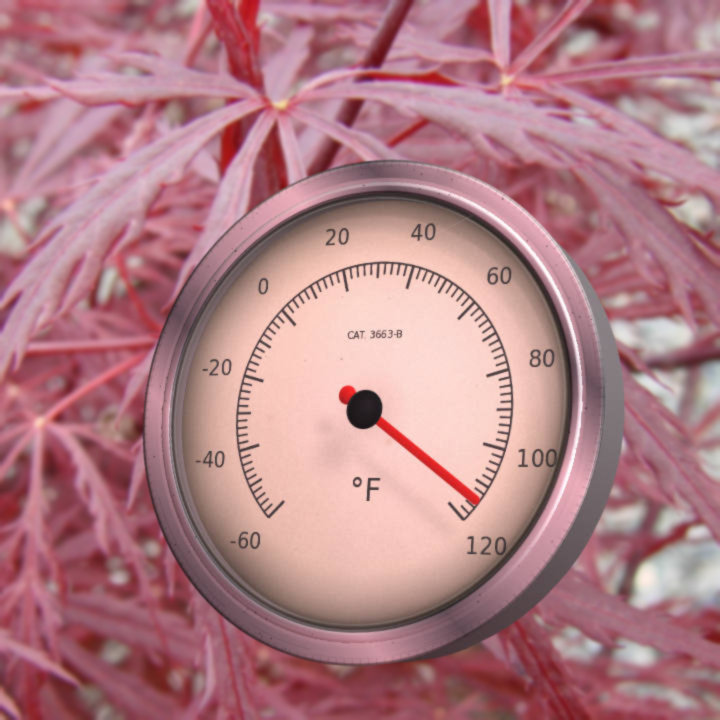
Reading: 114; °F
